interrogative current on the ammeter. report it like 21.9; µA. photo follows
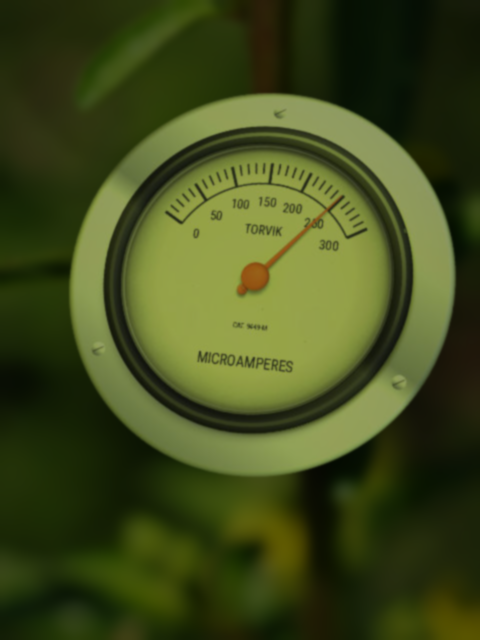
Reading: 250; µA
